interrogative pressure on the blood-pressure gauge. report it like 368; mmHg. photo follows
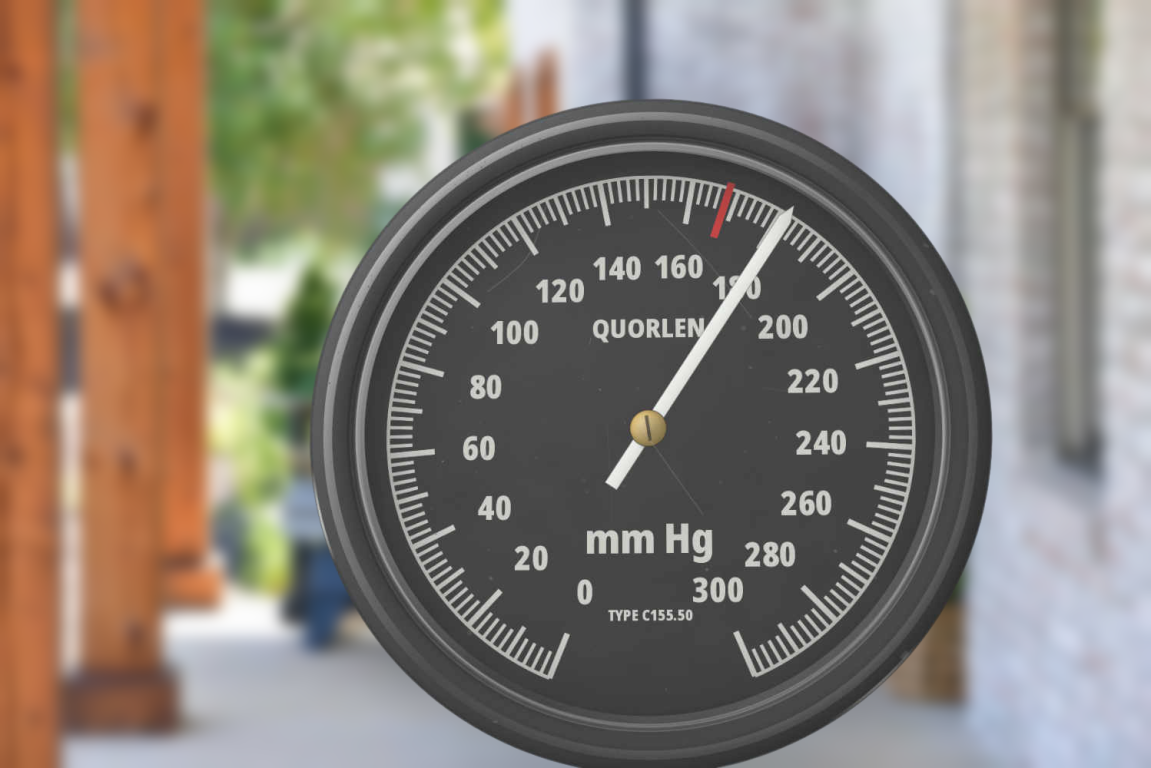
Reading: 182; mmHg
